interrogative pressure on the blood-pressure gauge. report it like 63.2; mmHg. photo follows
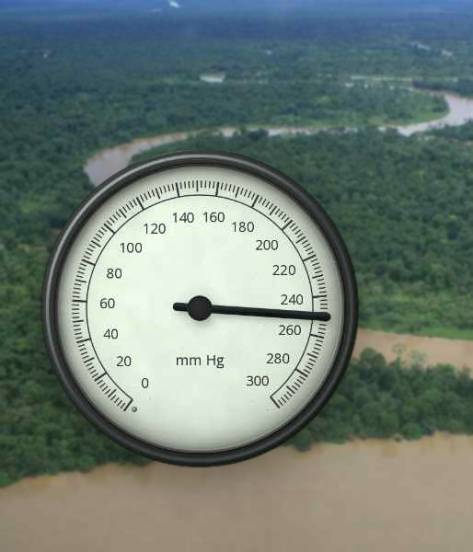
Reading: 250; mmHg
